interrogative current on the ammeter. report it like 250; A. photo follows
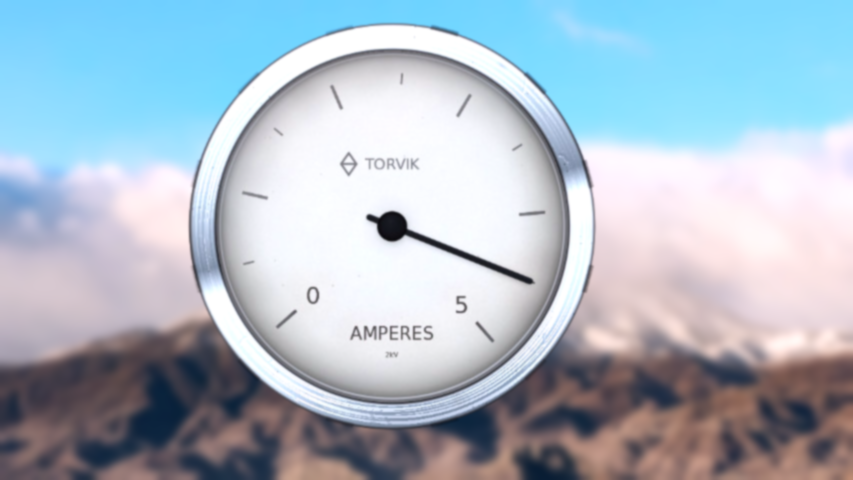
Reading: 4.5; A
